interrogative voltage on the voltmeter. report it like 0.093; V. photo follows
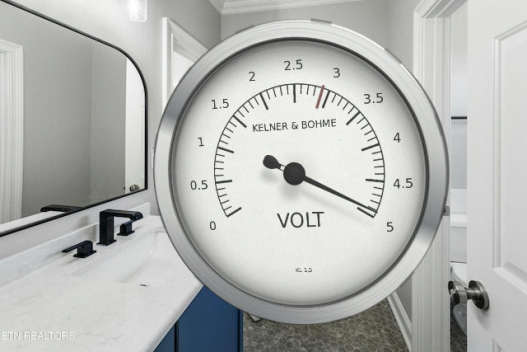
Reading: 4.9; V
